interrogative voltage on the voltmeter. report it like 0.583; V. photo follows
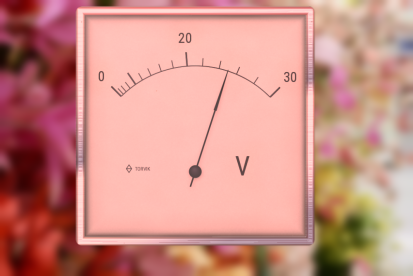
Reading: 25; V
